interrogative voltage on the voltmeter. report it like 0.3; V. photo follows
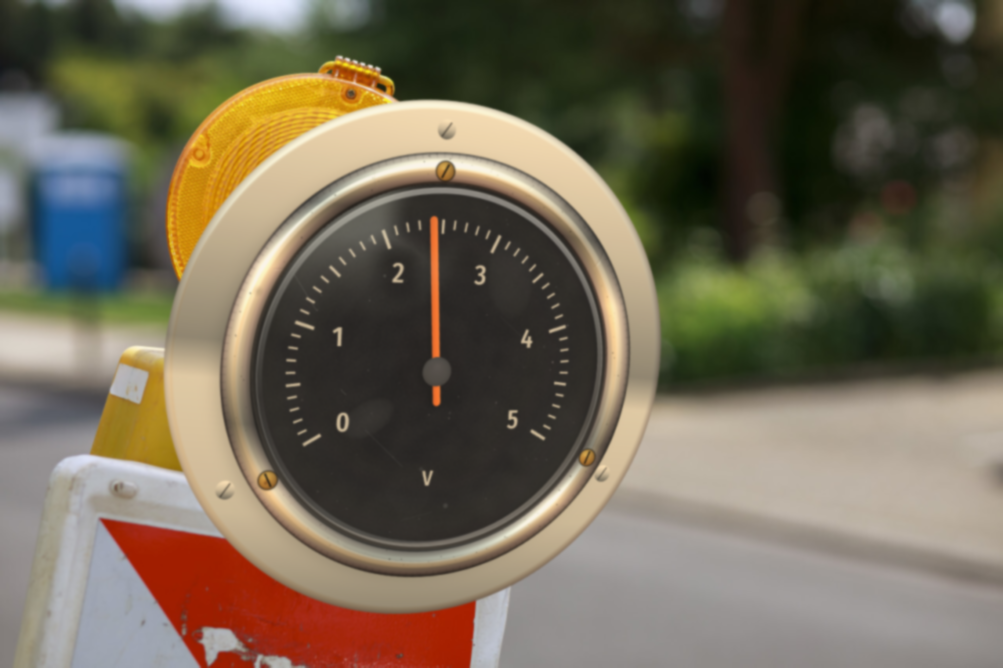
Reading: 2.4; V
